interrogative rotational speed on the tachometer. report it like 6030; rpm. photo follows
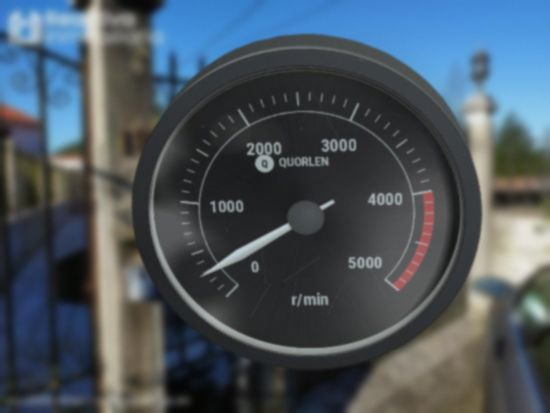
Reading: 300; rpm
